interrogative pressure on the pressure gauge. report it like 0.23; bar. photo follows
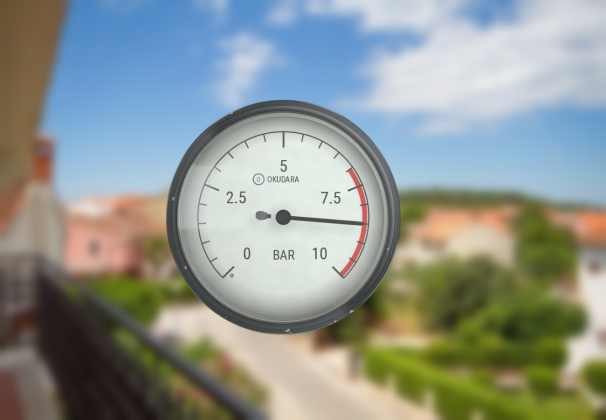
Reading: 8.5; bar
